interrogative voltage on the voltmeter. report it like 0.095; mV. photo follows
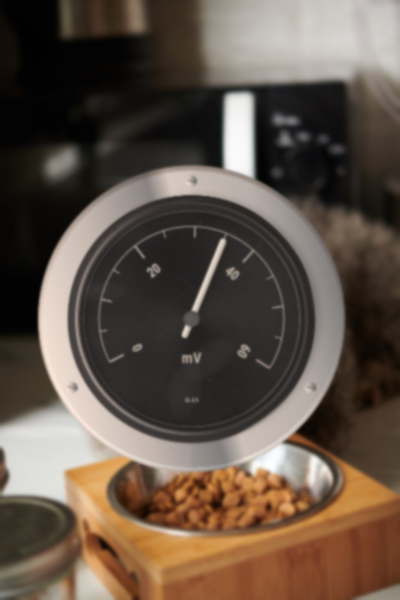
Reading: 35; mV
